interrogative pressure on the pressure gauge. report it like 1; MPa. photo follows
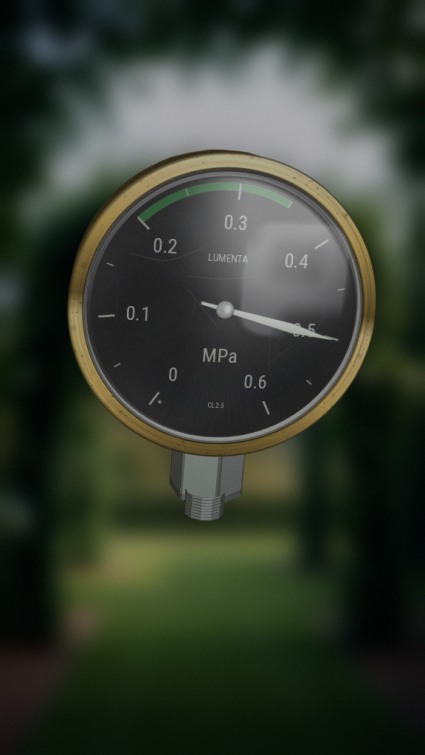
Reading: 0.5; MPa
